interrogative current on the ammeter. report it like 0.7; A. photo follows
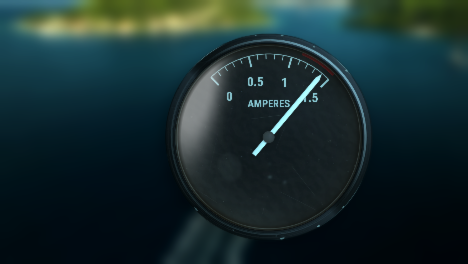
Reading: 1.4; A
